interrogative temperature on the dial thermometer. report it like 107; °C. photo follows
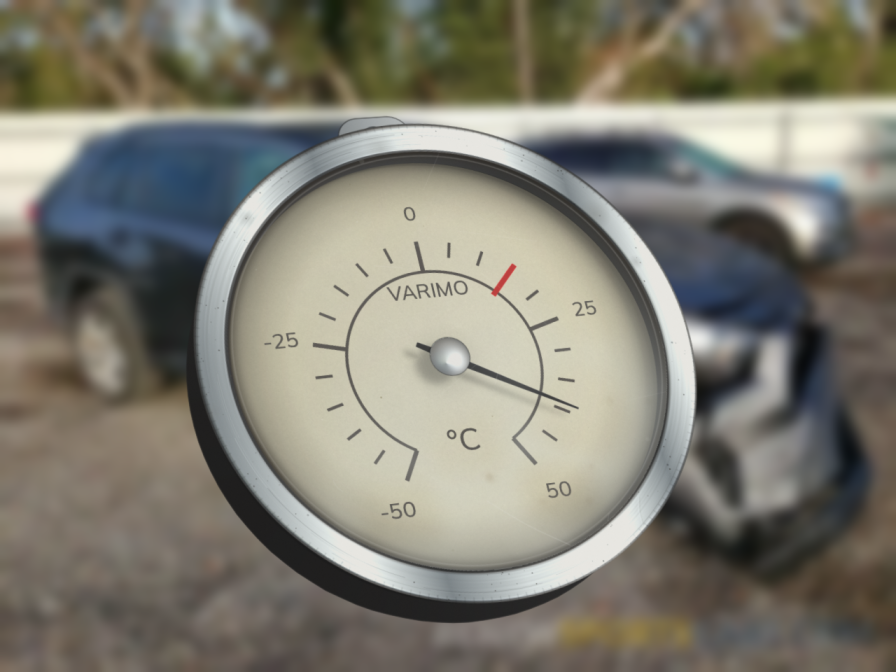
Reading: 40; °C
